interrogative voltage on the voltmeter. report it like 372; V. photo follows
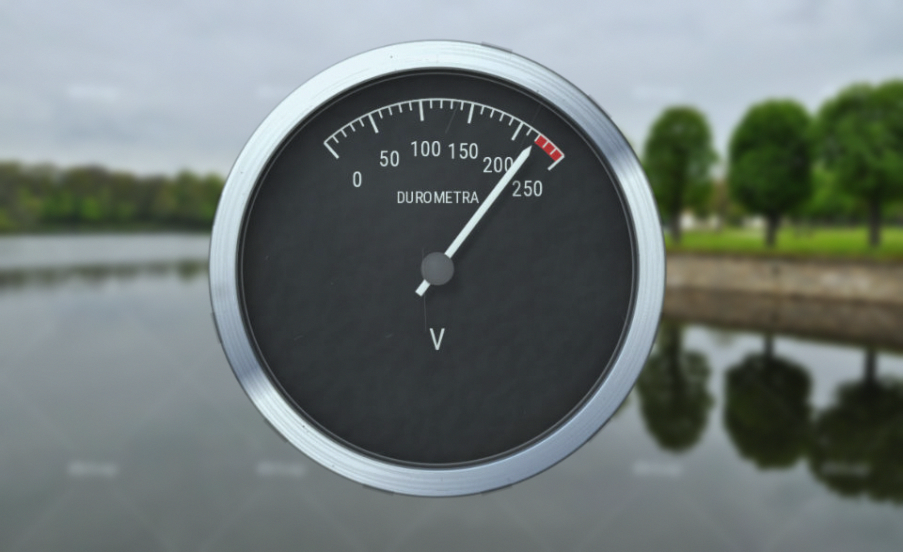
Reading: 220; V
